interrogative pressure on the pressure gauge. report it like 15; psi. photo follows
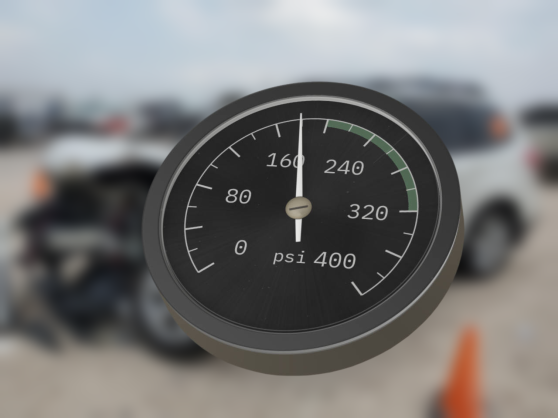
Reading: 180; psi
